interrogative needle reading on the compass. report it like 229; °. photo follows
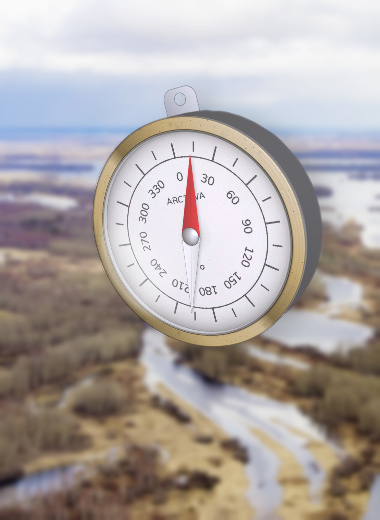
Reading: 15; °
